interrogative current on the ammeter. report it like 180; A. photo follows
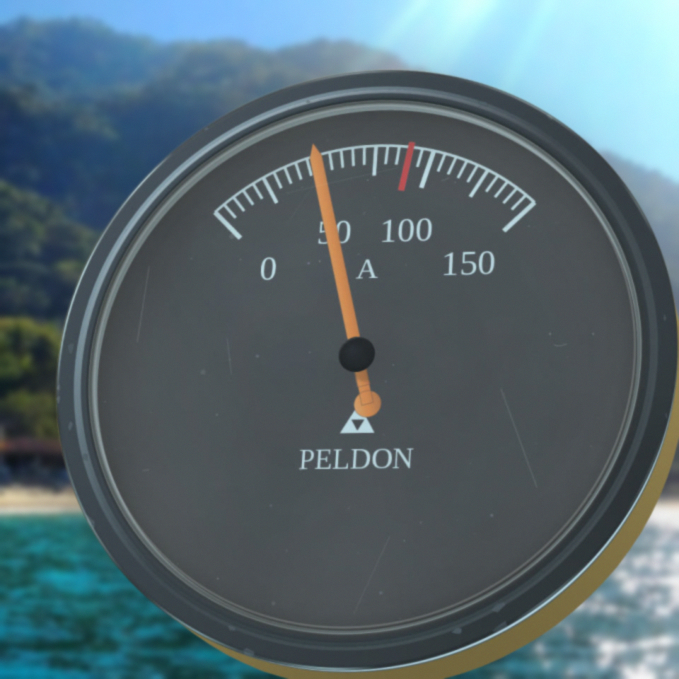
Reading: 50; A
